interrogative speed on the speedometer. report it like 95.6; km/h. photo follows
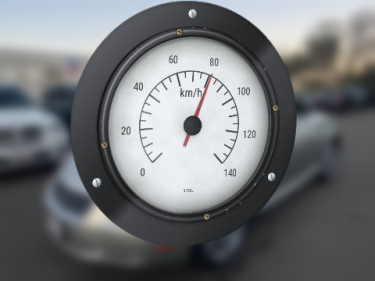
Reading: 80; km/h
